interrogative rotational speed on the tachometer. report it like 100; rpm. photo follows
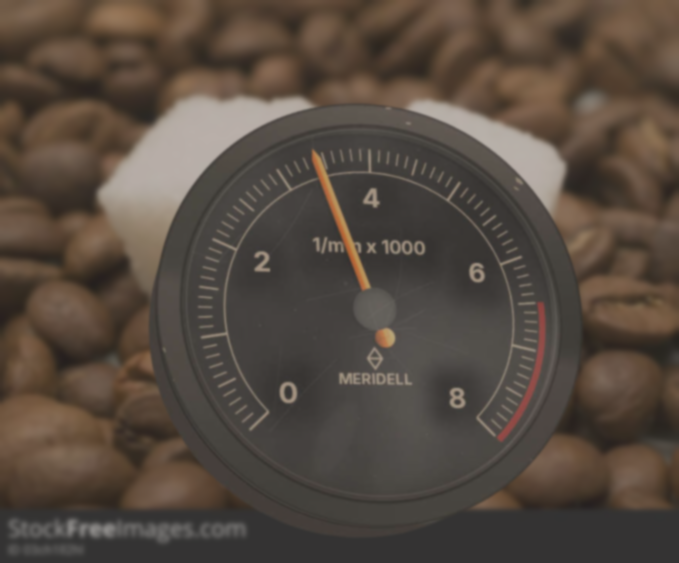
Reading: 3400; rpm
